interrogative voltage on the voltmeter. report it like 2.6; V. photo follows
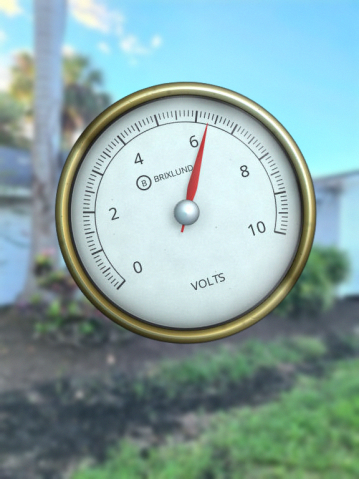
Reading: 6.3; V
